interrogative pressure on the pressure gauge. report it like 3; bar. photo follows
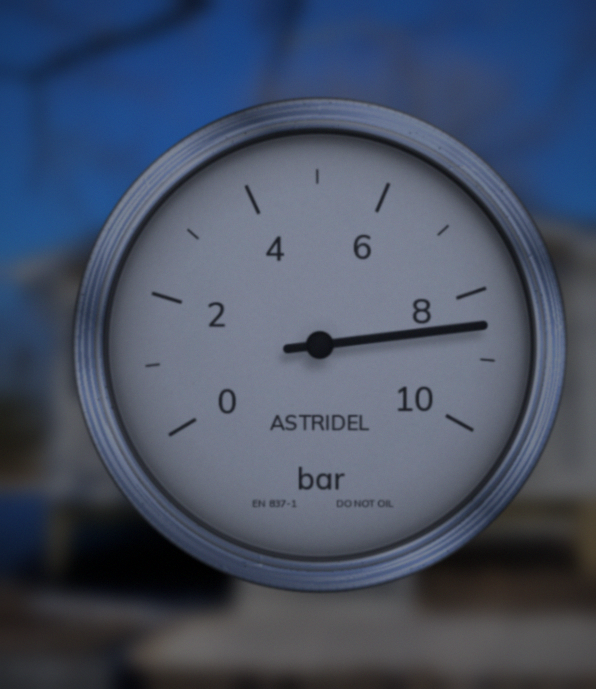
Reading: 8.5; bar
